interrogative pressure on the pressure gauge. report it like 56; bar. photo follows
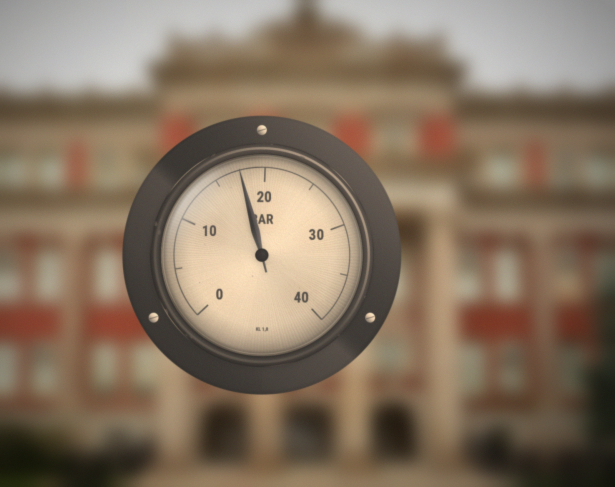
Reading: 17.5; bar
